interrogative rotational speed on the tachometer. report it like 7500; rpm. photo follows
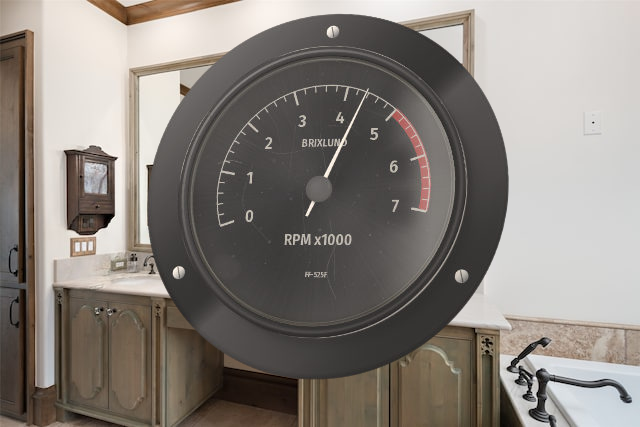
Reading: 4400; rpm
